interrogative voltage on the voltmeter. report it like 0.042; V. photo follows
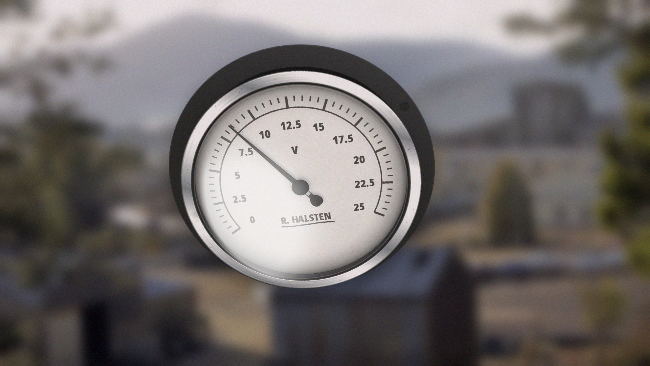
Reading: 8.5; V
